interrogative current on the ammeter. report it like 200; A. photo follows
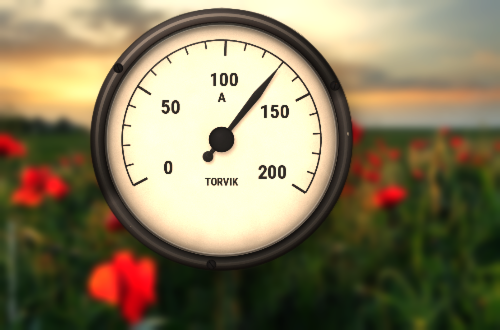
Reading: 130; A
